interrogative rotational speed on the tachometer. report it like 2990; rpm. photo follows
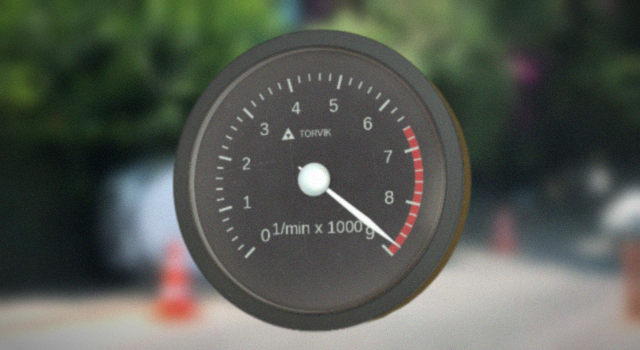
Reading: 8800; rpm
